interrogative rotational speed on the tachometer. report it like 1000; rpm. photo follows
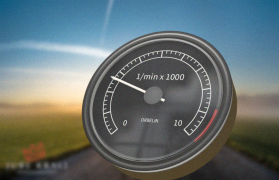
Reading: 2600; rpm
